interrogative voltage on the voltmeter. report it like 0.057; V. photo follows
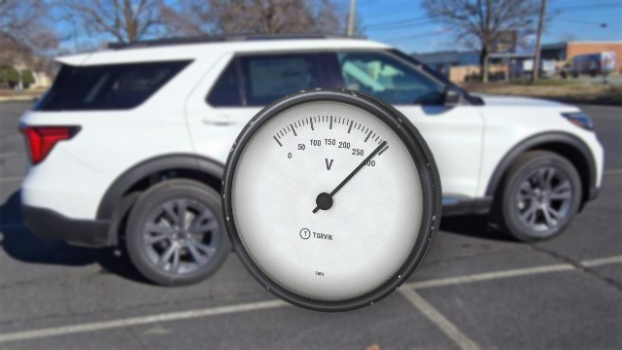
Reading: 290; V
